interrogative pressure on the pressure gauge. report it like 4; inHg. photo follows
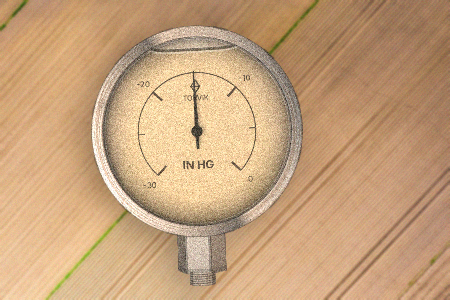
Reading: -15; inHg
